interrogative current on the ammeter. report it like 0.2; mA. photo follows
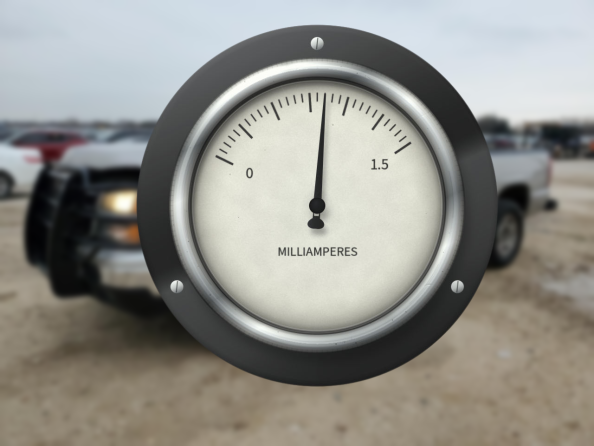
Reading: 0.85; mA
